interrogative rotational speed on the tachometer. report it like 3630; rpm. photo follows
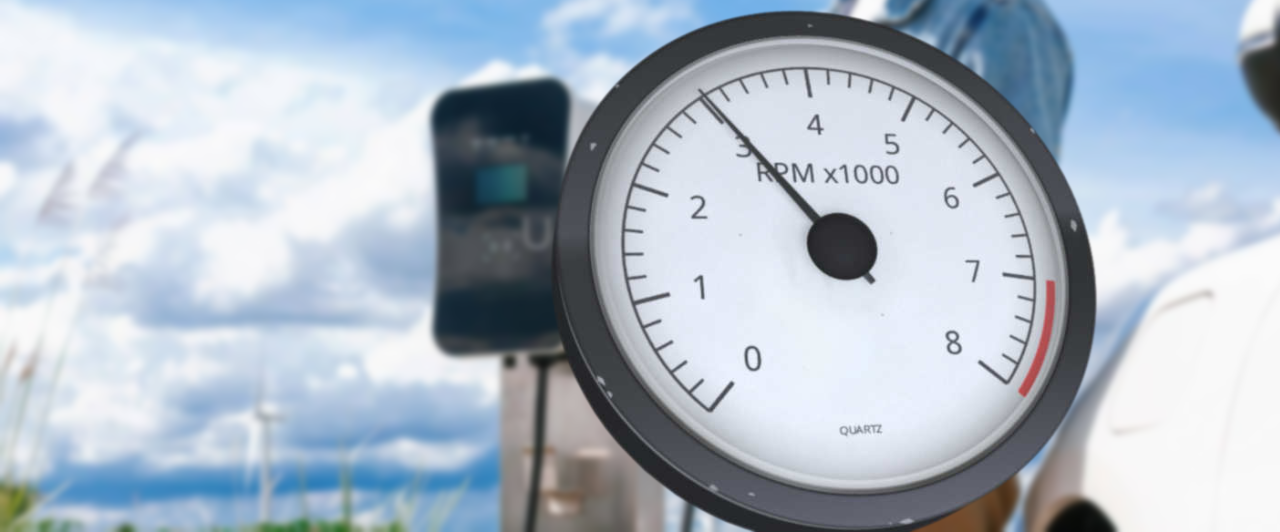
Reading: 3000; rpm
